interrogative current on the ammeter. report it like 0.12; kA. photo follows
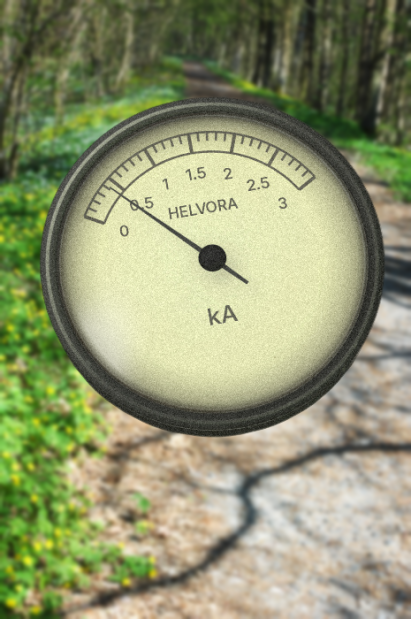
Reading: 0.4; kA
